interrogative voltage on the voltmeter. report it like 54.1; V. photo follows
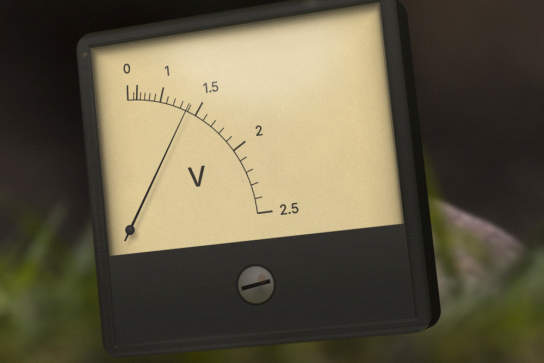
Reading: 1.4; V
